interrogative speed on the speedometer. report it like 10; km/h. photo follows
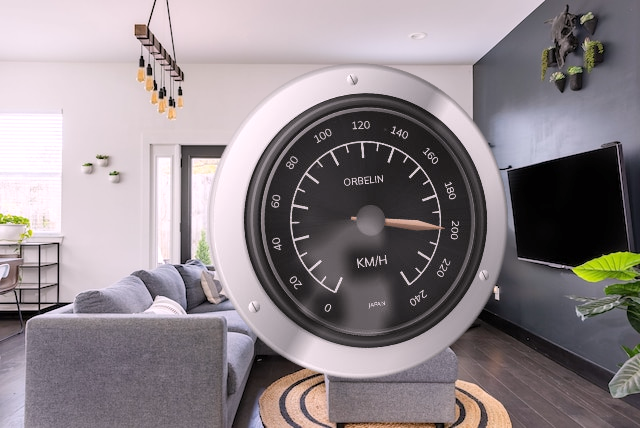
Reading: 200; km/h
